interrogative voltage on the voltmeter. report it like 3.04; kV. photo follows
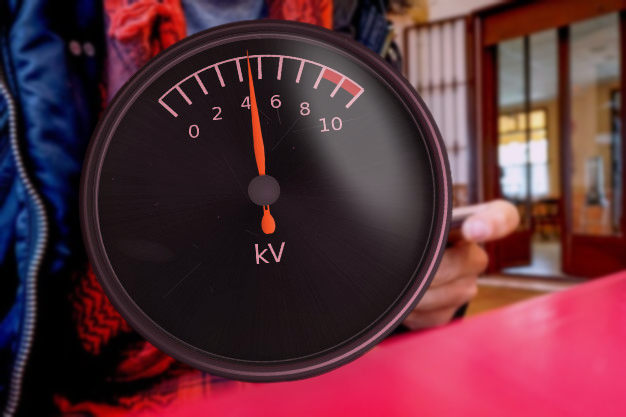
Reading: 4.5; kV
